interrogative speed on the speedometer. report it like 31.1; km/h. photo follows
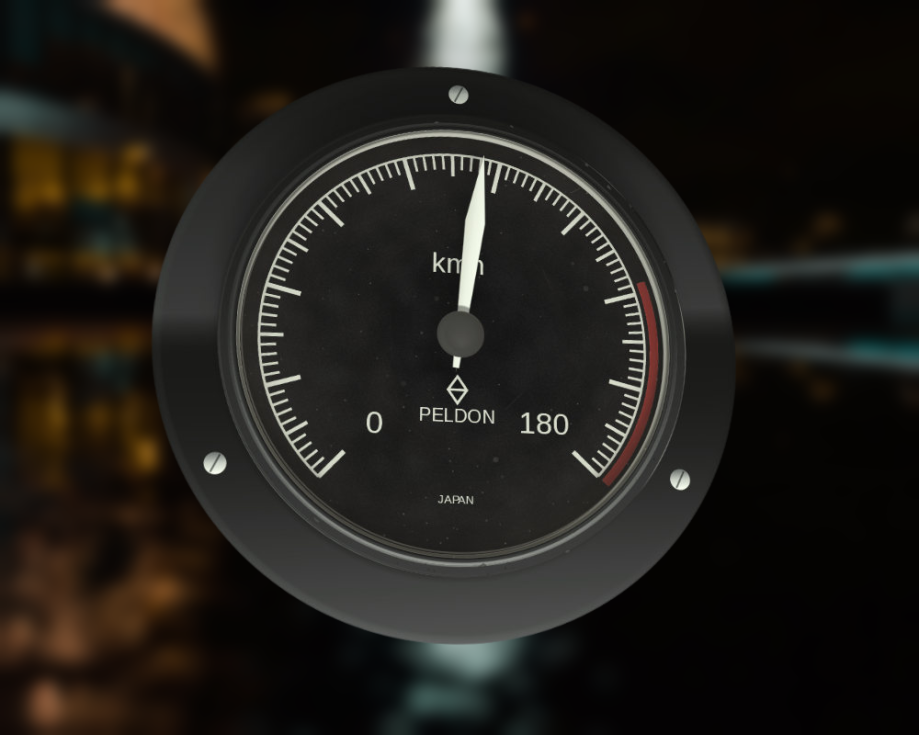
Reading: 96; km/h
